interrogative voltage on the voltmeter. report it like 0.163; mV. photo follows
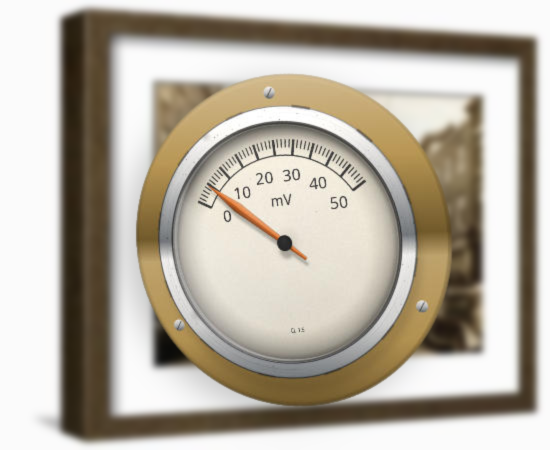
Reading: 5; mV
